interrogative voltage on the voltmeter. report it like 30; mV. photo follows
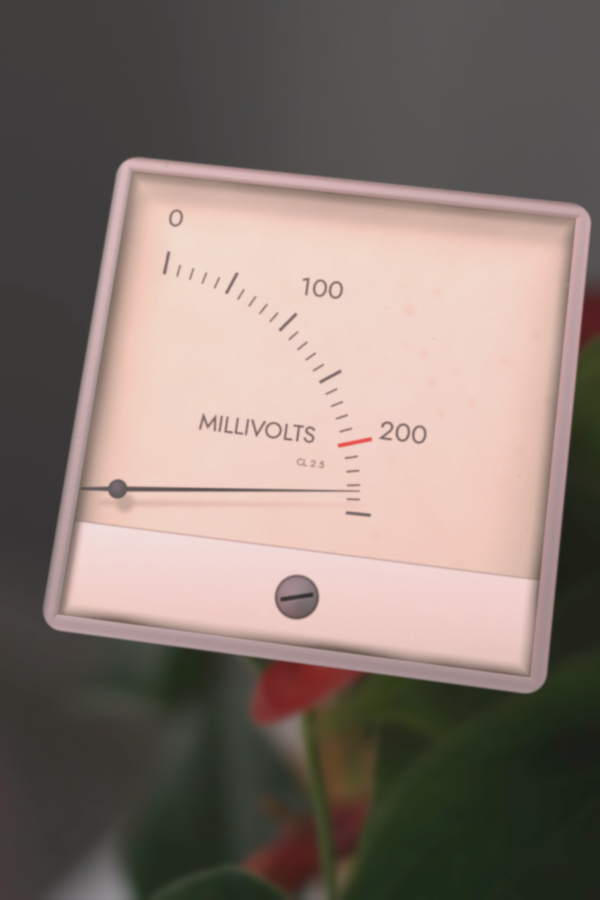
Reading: 235; mV
